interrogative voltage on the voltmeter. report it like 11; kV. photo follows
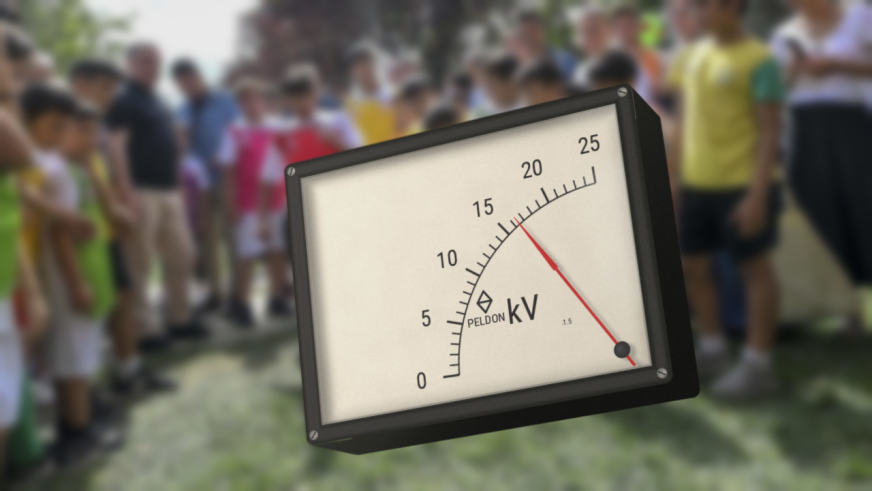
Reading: 16.5; kV
